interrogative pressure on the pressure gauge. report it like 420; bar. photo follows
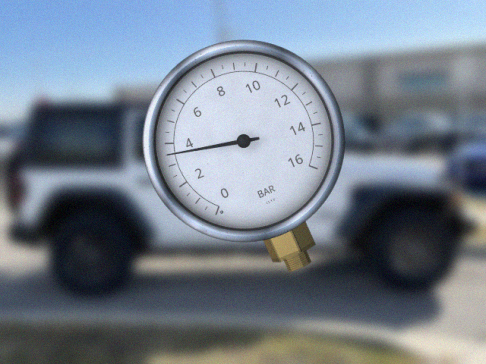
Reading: 3.5; bar
